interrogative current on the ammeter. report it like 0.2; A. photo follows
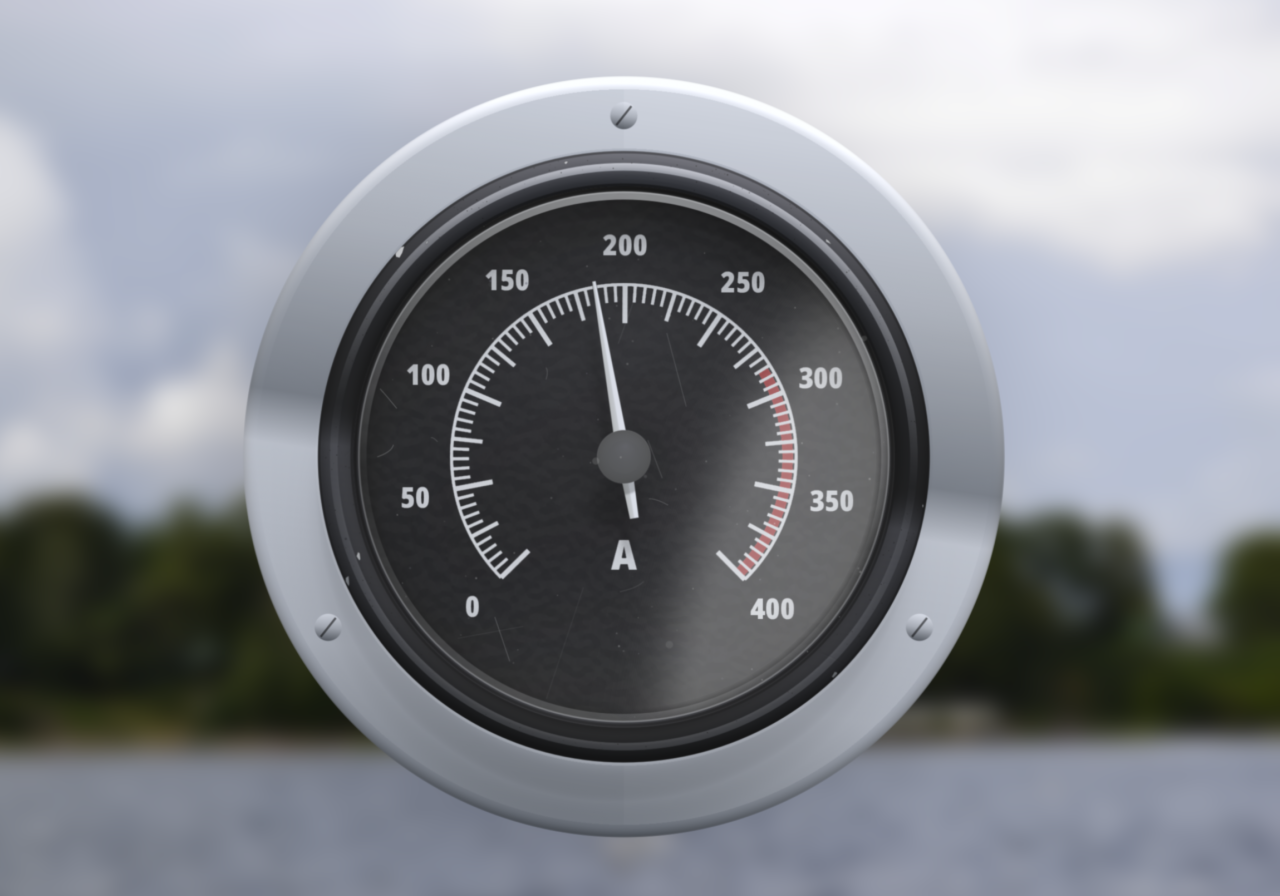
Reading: 185; A
